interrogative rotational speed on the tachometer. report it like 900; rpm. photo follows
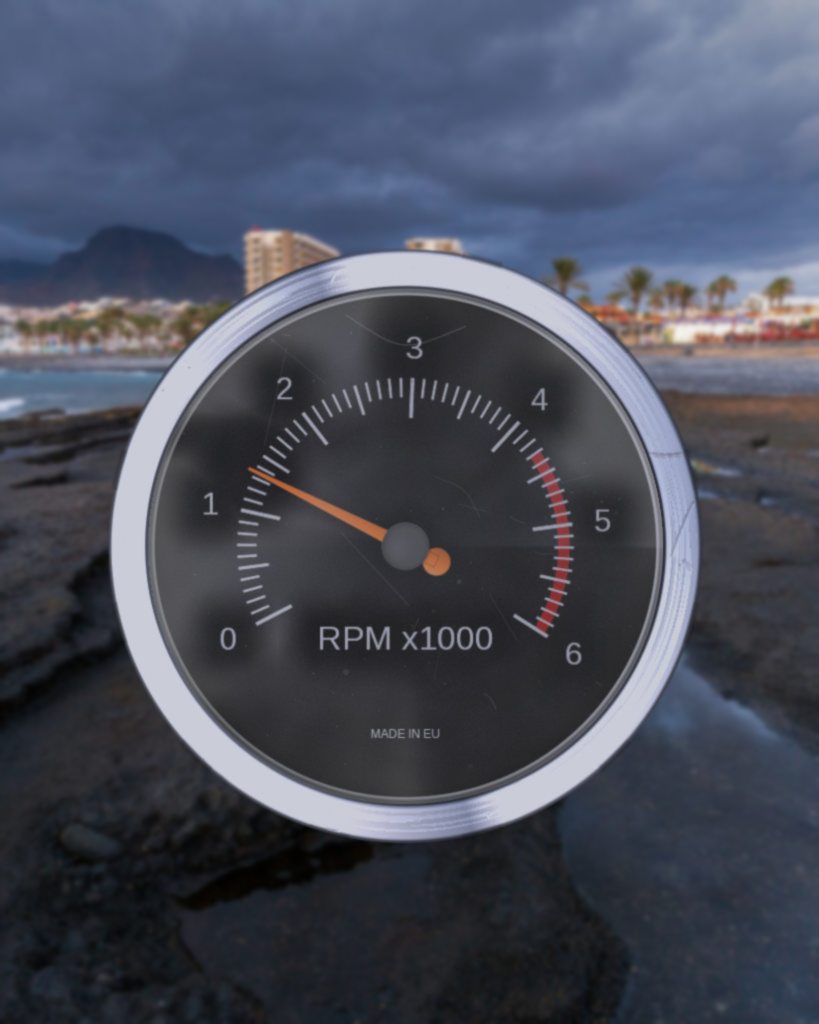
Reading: 1350; rpm
